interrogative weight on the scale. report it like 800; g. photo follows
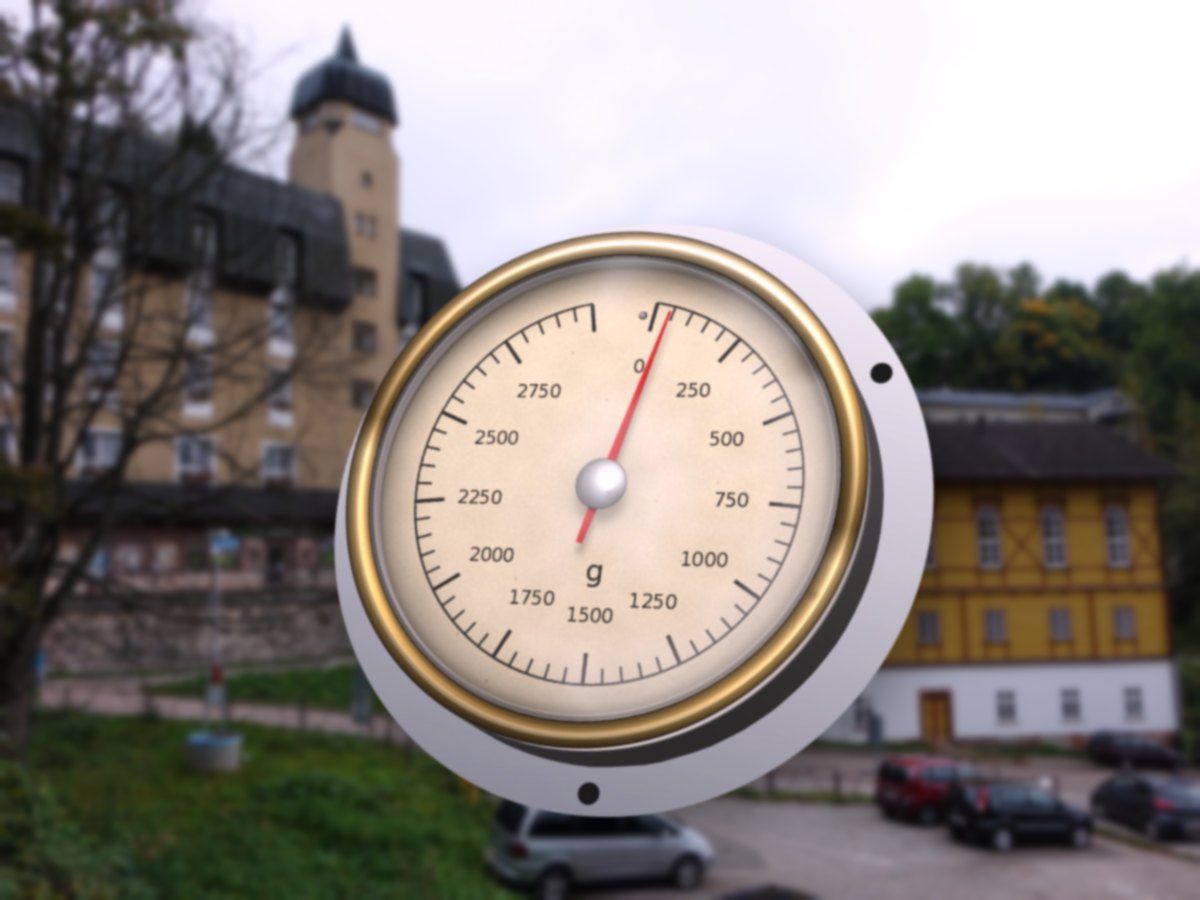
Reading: 50; g
